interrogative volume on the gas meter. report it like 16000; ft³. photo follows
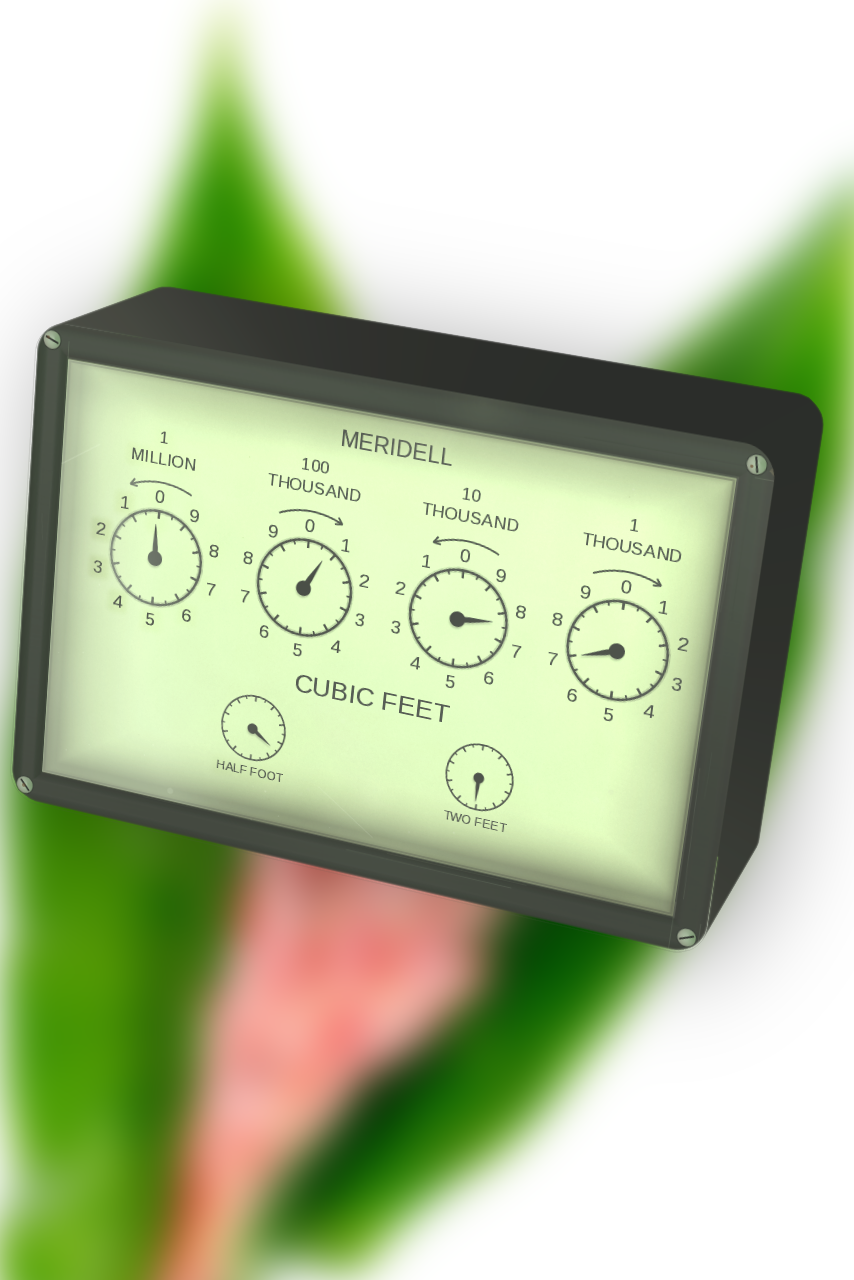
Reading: 7700; ft³
